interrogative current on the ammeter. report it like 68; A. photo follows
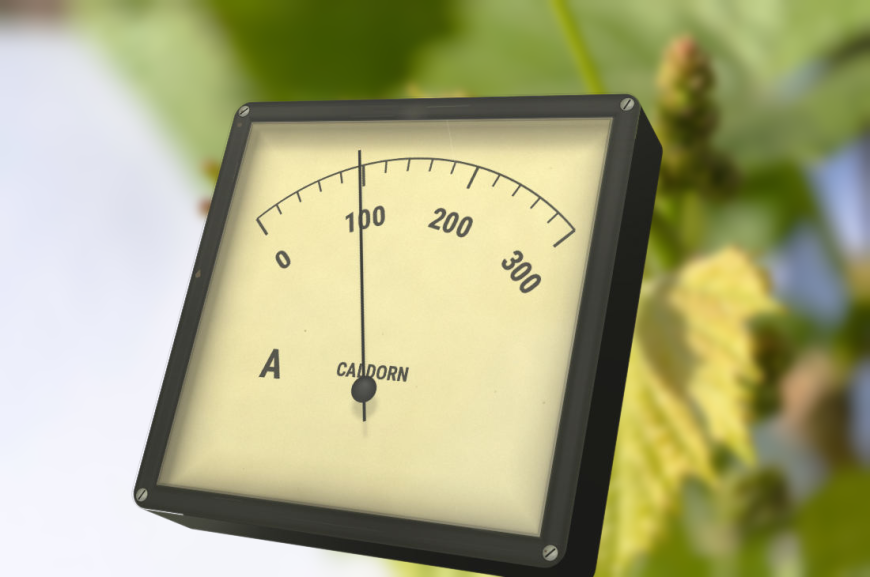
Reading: 100; A
